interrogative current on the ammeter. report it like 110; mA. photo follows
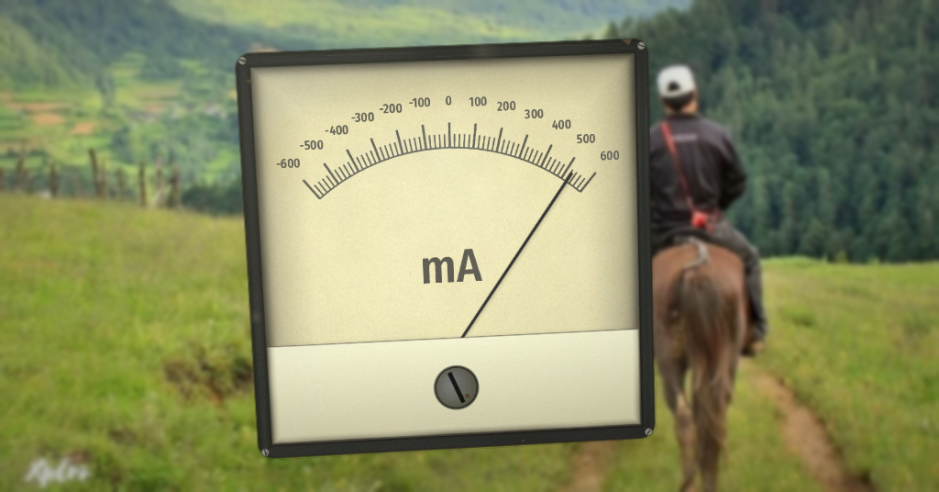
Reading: 520; mA
